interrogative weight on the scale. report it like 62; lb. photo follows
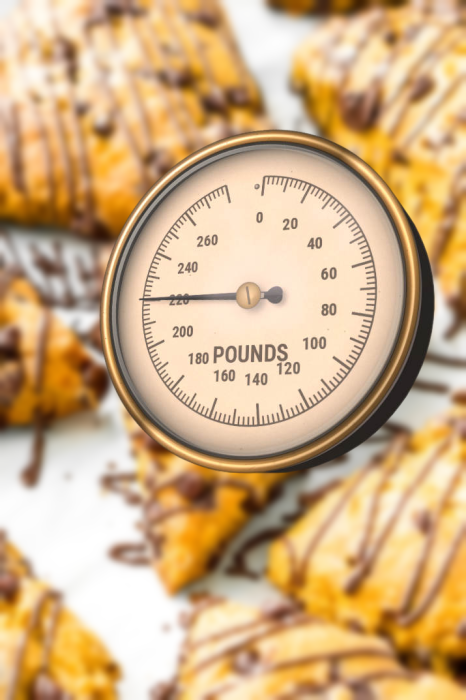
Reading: 220; lb
